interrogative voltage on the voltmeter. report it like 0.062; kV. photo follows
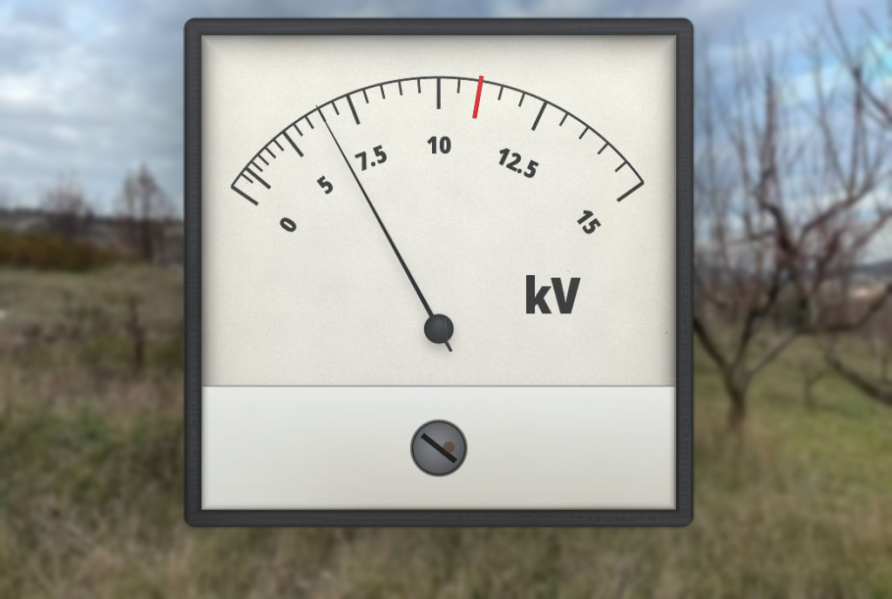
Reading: 6.5; kV
